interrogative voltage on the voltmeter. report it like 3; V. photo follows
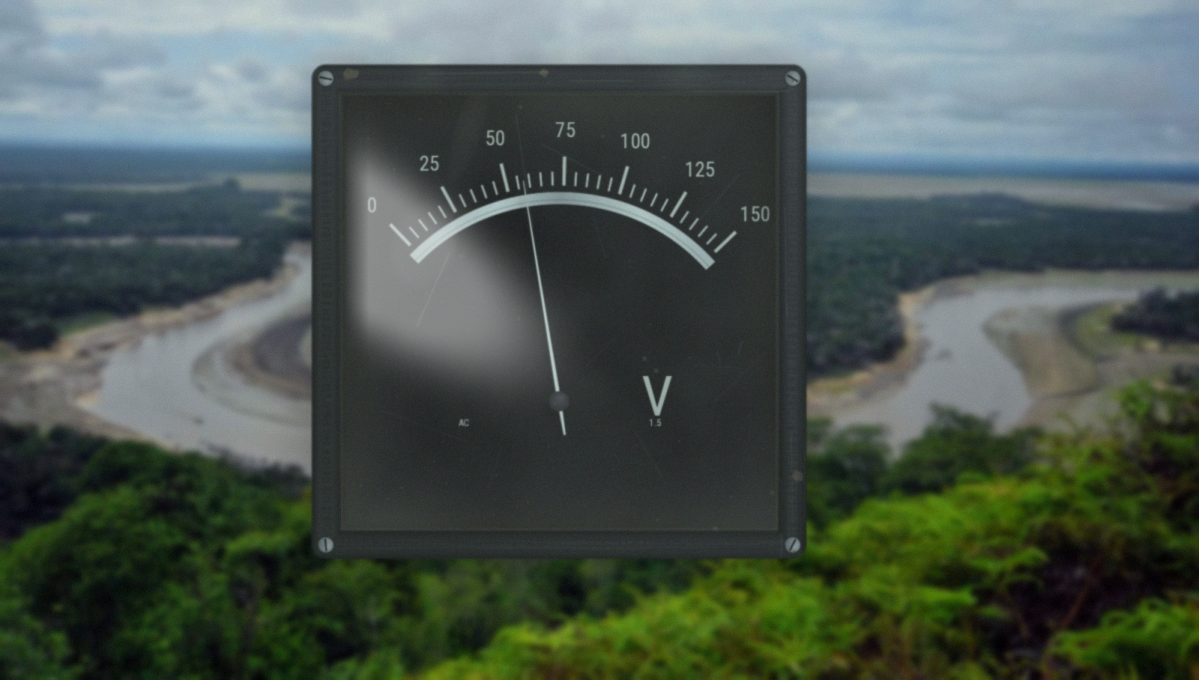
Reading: 57.5; V
